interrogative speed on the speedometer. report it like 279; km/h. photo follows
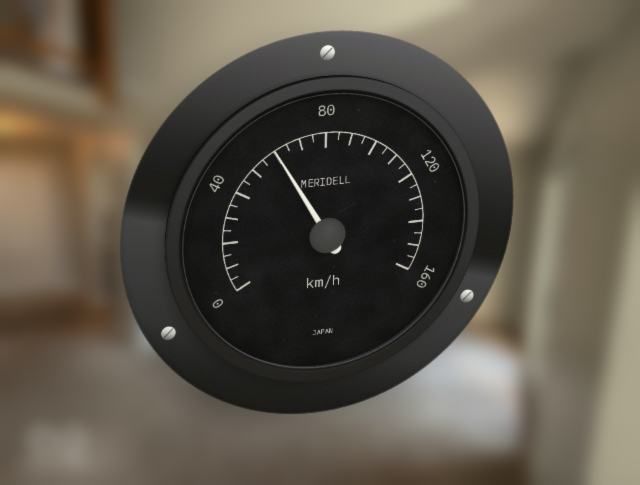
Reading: 60; km/h
